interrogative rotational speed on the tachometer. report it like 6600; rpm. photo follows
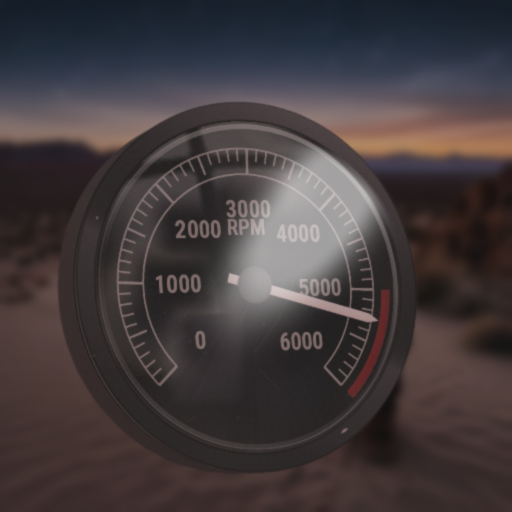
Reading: 5300; rpm
